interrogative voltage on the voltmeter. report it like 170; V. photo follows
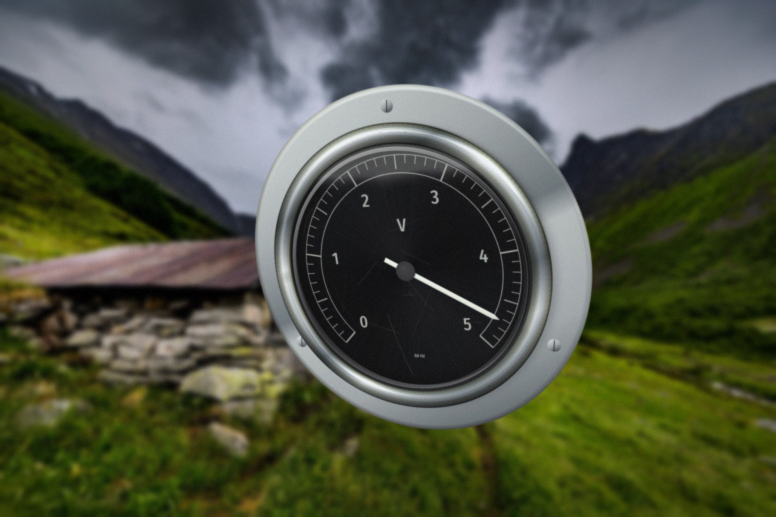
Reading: 4.7; V
